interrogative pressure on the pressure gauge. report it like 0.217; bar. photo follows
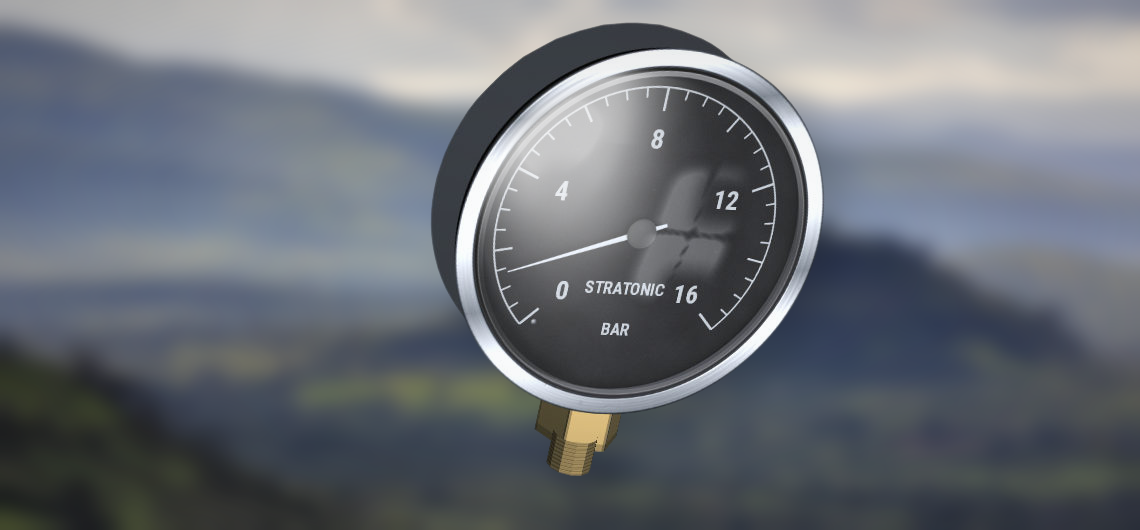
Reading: 1.5; bar
